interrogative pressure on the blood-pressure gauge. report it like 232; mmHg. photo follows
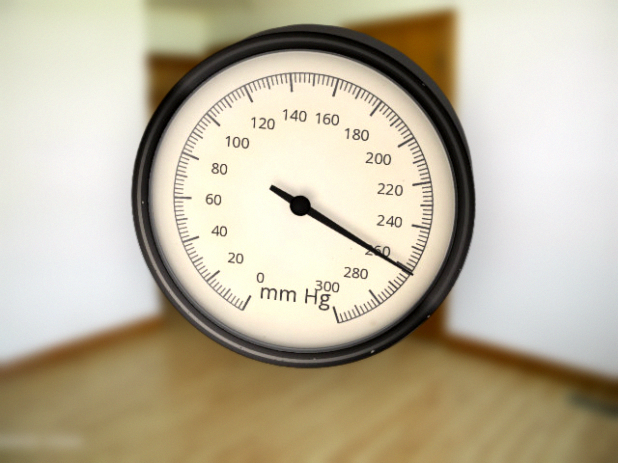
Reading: 260; mmHg
